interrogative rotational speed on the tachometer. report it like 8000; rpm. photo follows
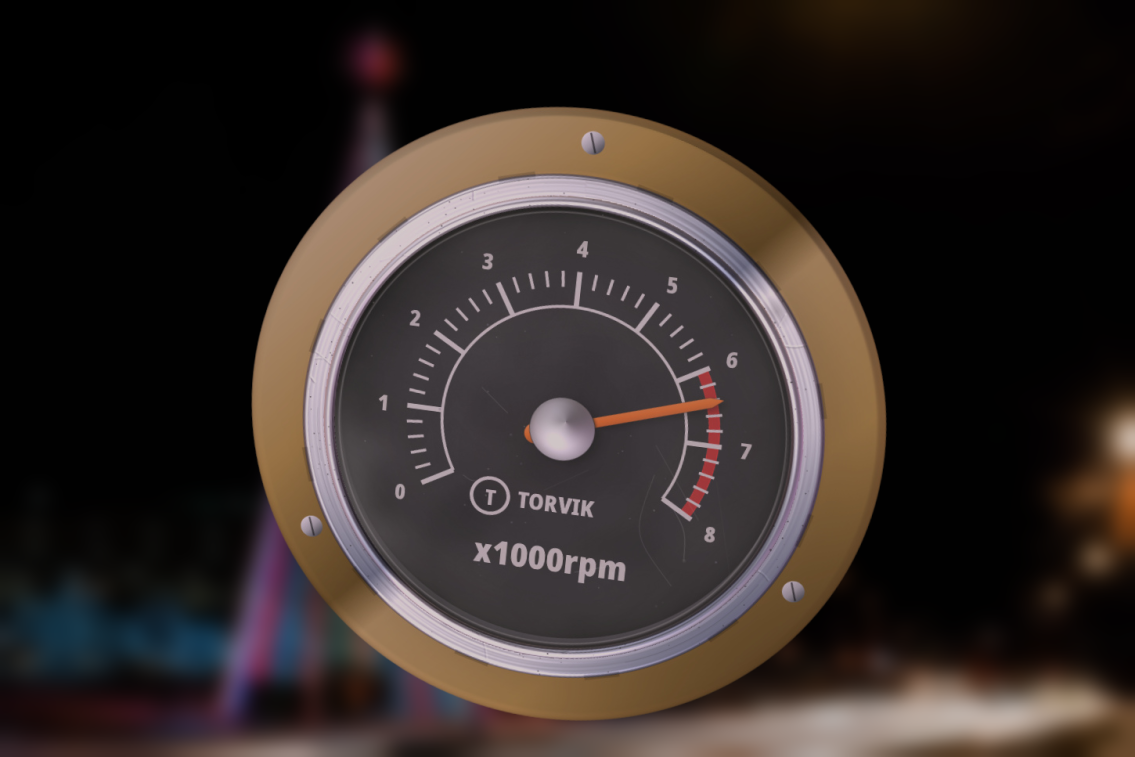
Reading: 6400; rpm
